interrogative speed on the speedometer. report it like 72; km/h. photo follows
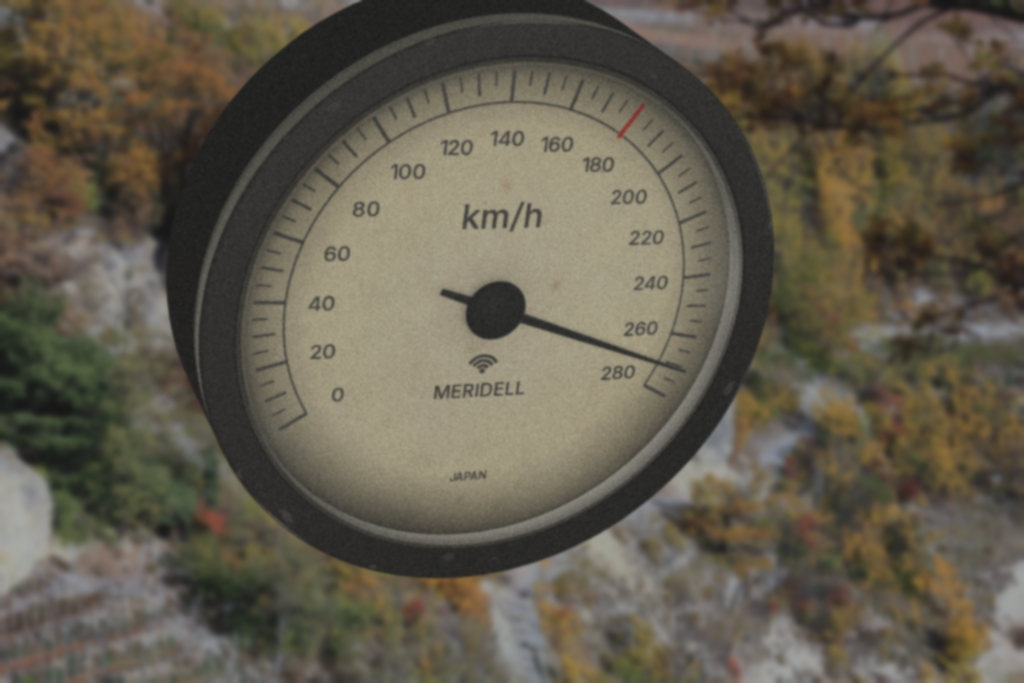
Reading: 270; km/h
